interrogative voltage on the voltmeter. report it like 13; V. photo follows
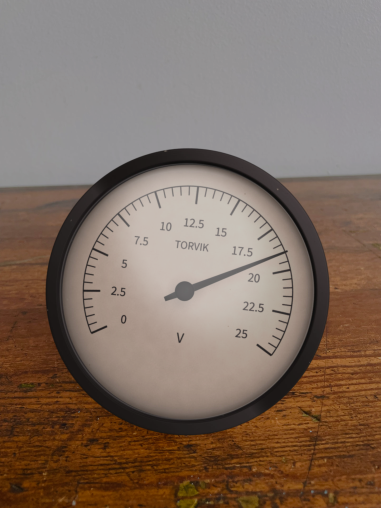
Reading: 19; V
